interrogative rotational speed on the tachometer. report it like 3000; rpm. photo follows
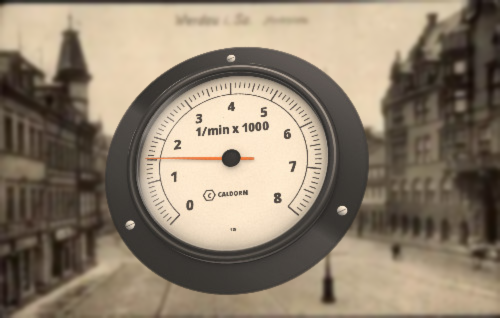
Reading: 1500; rpm
